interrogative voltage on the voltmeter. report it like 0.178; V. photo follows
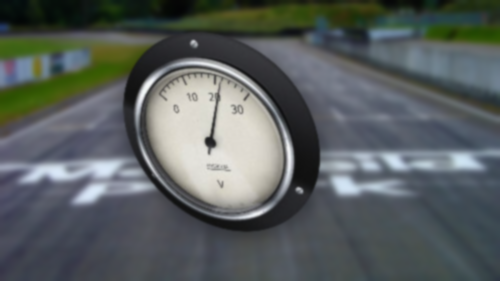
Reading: 22; V
